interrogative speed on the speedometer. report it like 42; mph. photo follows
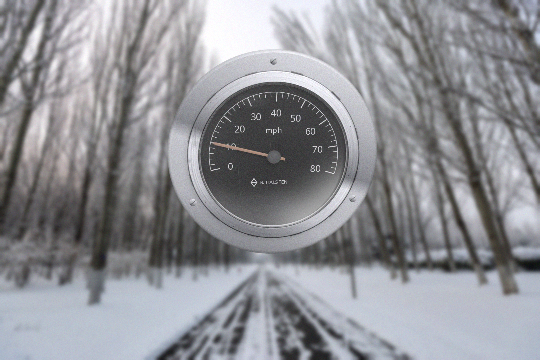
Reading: 10; mph
